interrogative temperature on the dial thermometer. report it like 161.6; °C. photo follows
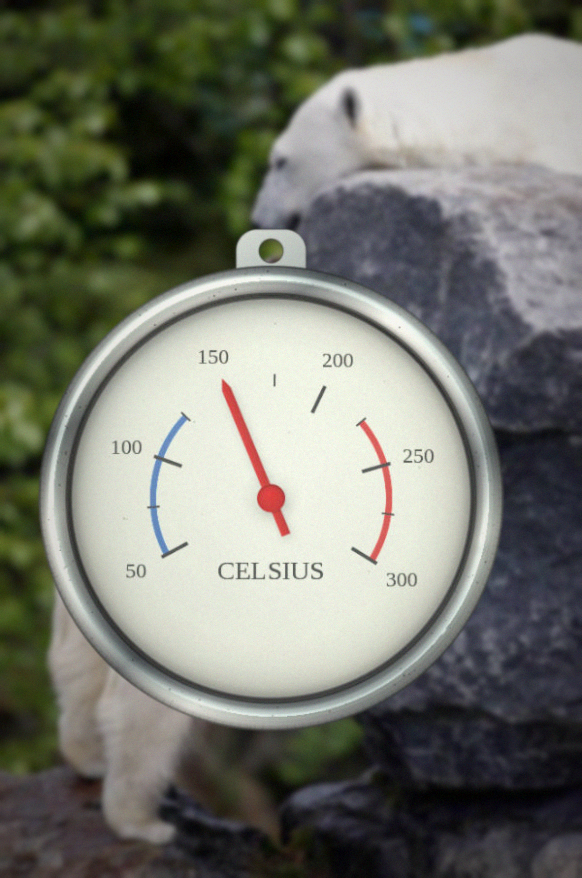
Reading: 150; °C
